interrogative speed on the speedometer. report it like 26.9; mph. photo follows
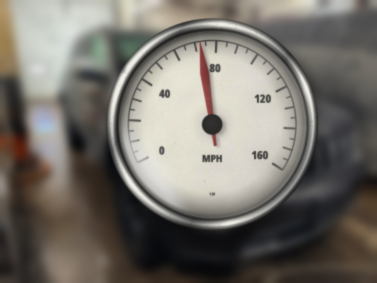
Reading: 72.5; mph
